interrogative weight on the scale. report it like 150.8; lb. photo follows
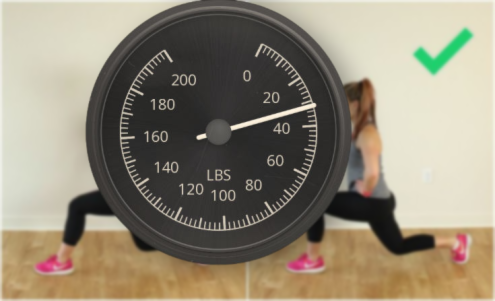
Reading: 32; lb
